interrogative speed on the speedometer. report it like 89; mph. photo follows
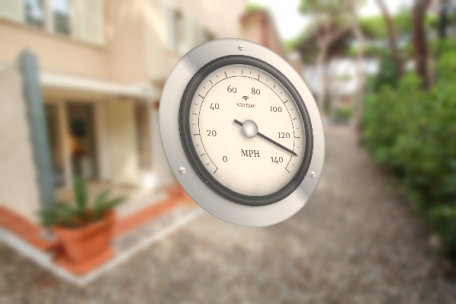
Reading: 130; mph
